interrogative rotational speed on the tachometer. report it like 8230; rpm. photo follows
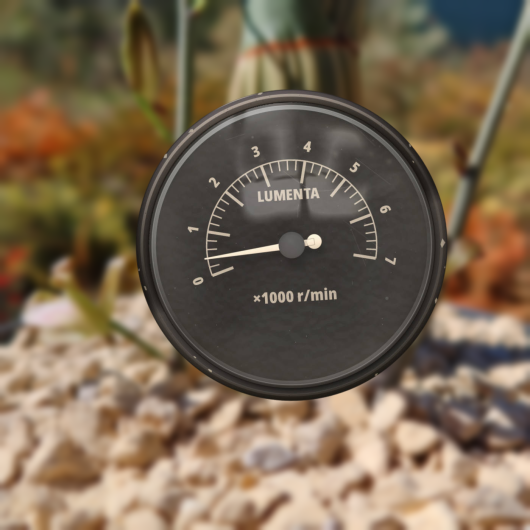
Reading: 400; rpm
